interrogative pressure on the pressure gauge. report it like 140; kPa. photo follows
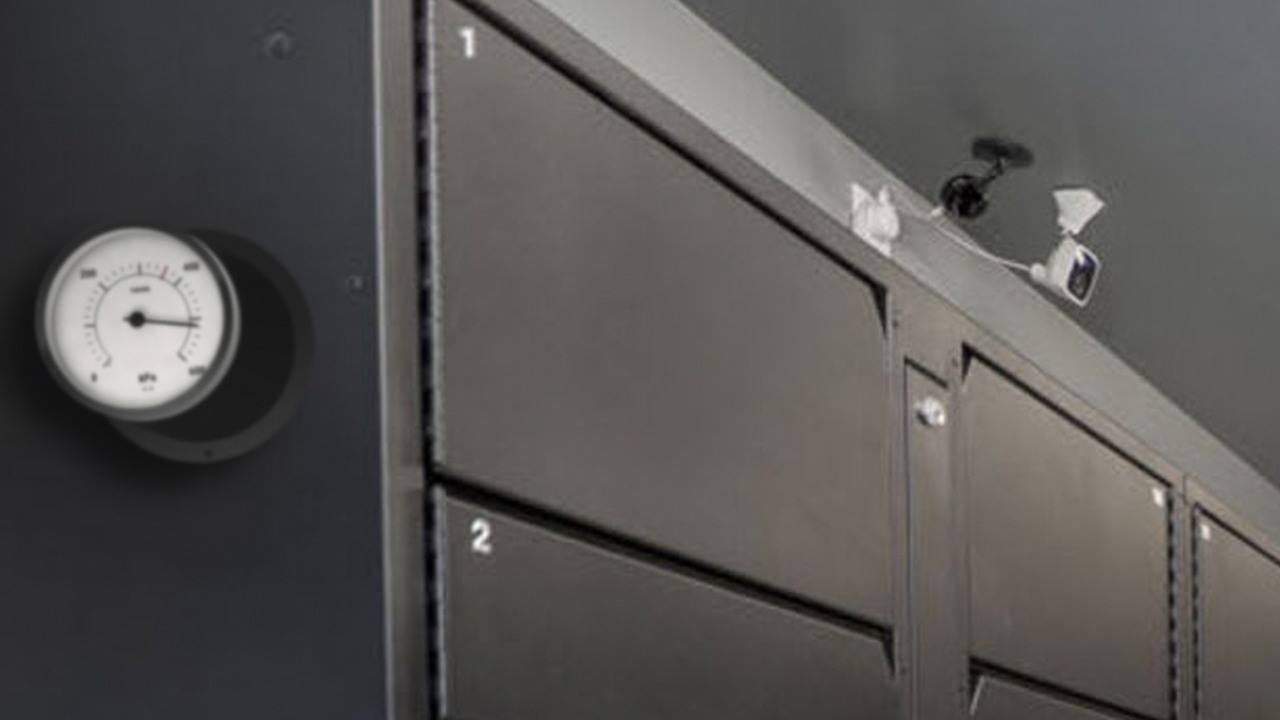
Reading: 520; kPa
